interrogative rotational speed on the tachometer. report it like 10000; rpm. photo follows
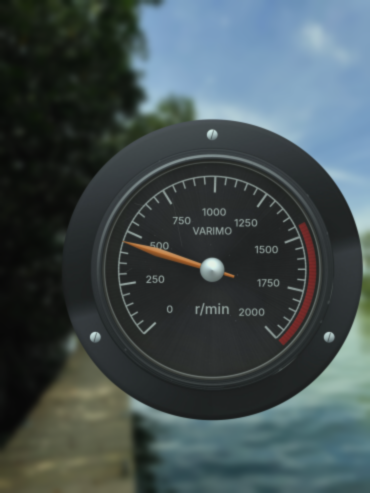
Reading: 450; rpm
